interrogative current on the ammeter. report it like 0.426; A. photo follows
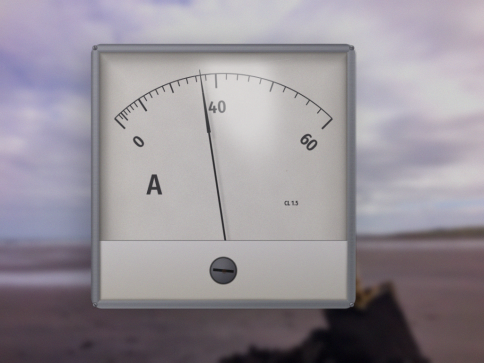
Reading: 37; A
